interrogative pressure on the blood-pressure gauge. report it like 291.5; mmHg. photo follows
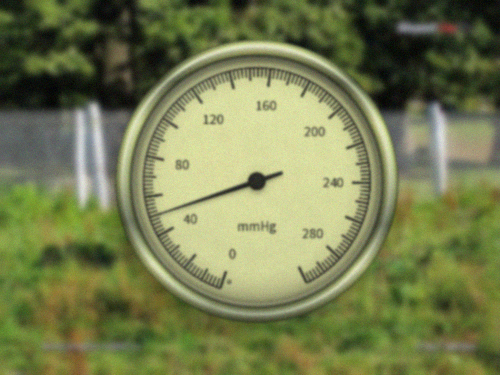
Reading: 50; mmHg
